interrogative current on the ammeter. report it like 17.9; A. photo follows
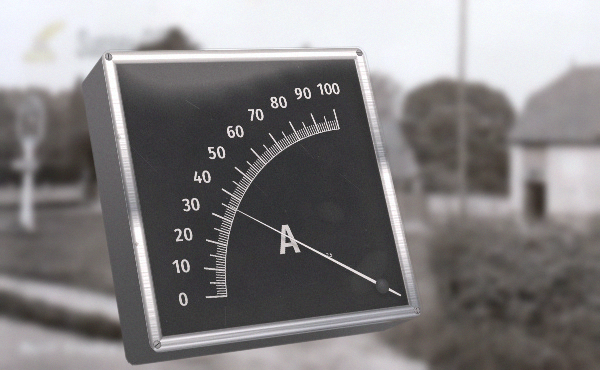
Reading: 35; A
